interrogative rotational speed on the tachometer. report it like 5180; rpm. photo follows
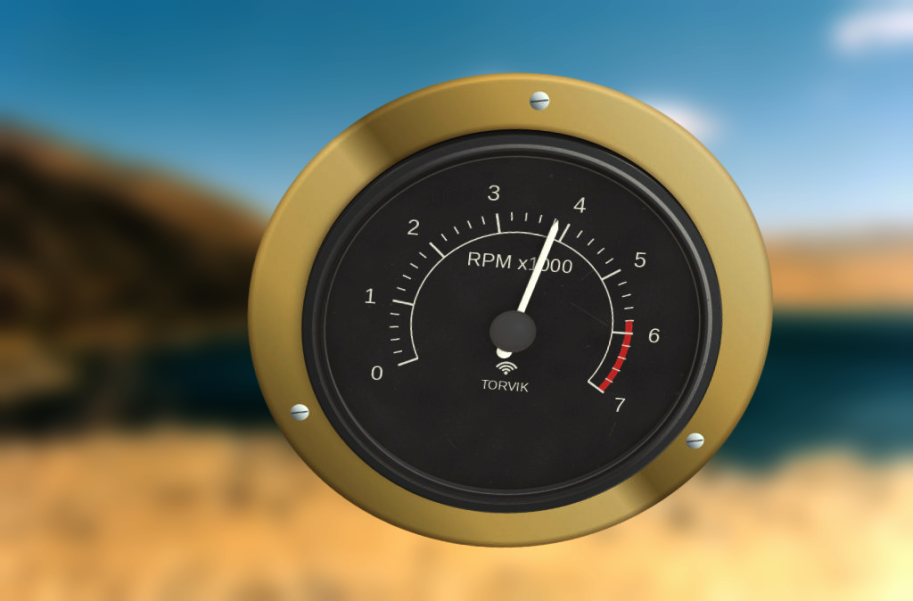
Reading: 3800; rpm
